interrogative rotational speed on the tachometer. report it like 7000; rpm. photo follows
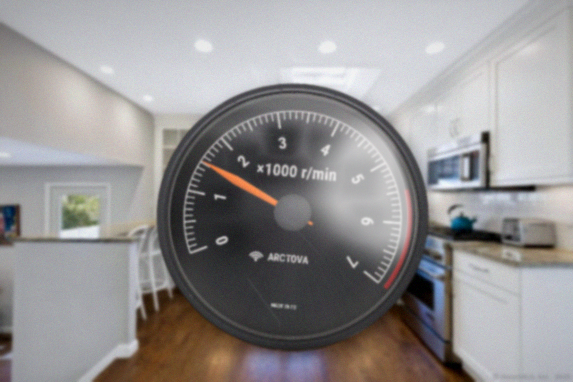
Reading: 1500; rpm
